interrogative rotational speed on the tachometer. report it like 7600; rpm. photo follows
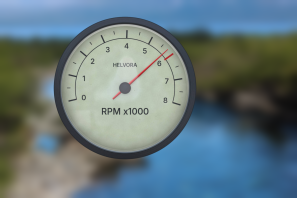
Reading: 5750; rpm
